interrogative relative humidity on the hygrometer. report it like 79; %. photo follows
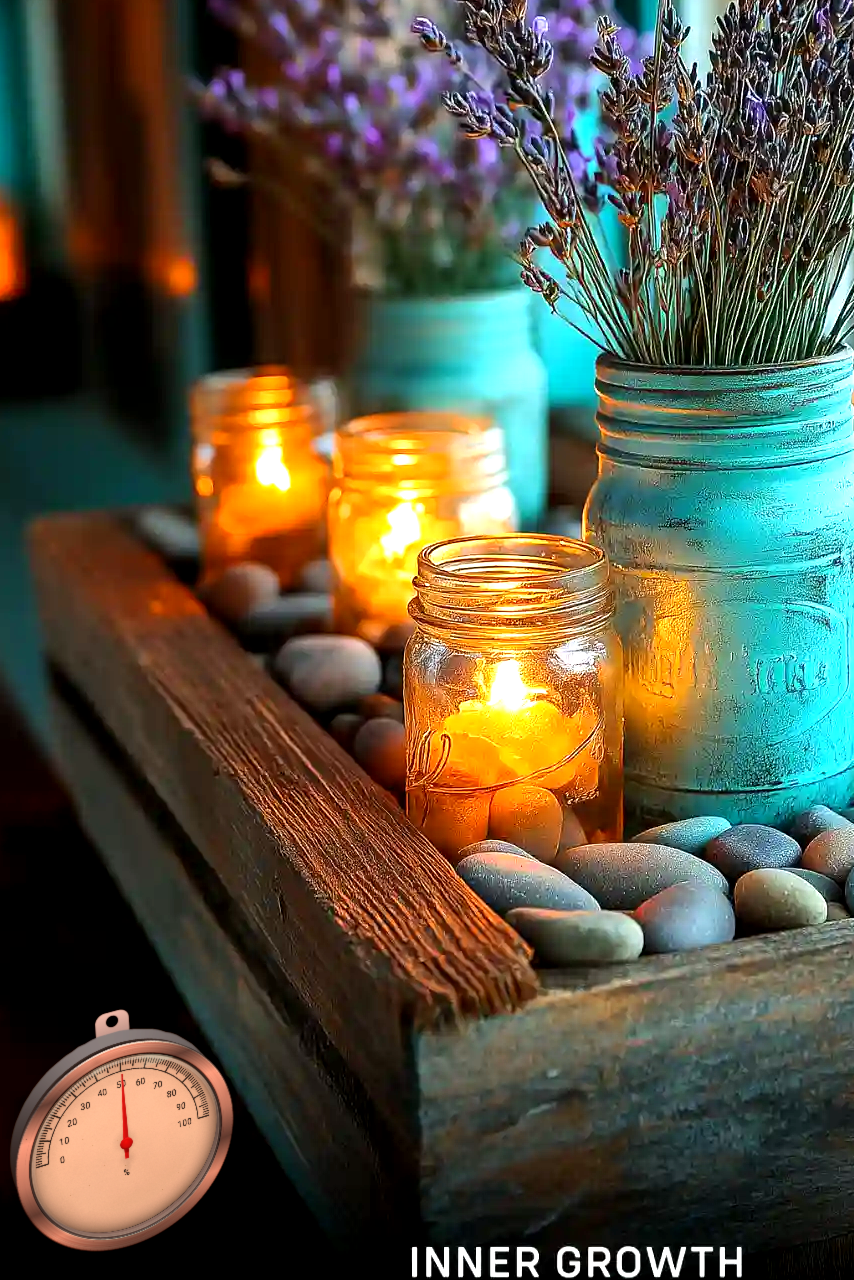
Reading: 50; %
